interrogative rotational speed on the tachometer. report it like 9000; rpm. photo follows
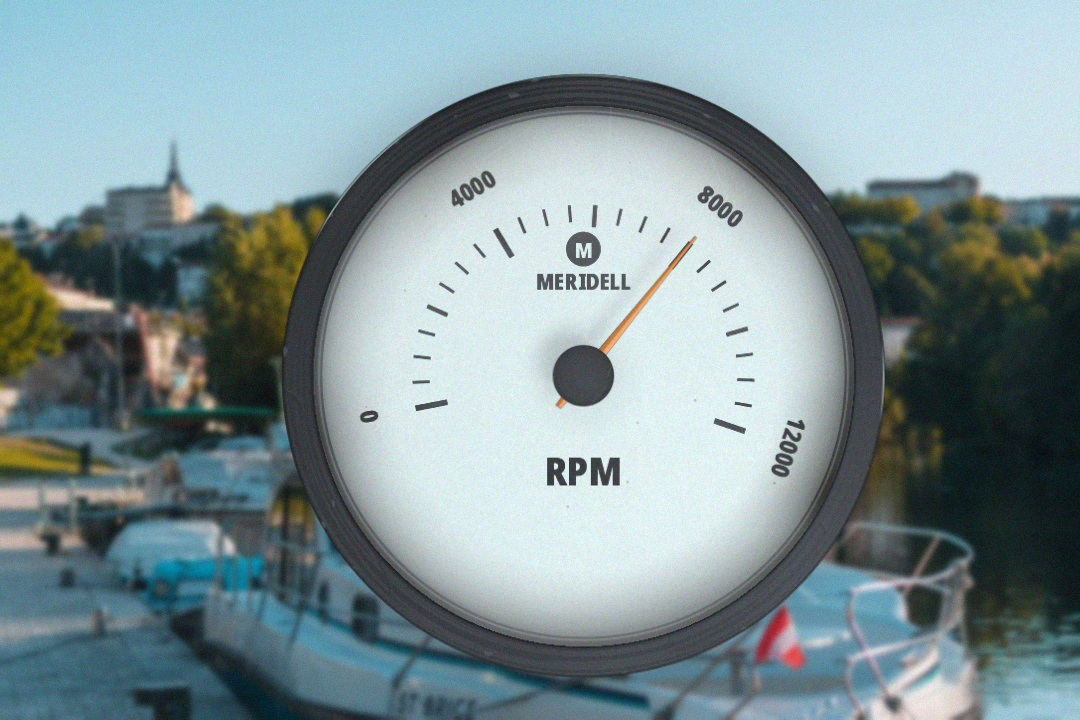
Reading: 8000; rpm
